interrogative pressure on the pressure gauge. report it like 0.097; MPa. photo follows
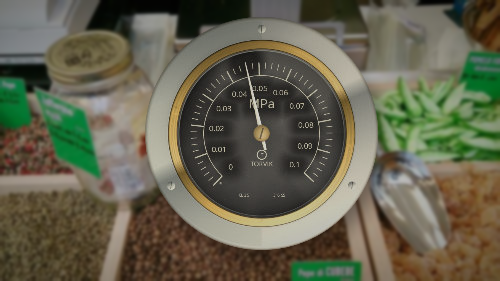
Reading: 0.046; MPa
